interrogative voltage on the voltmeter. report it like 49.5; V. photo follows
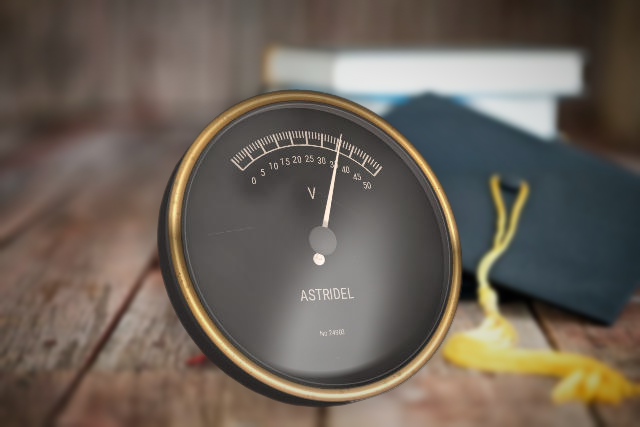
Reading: 35; V
